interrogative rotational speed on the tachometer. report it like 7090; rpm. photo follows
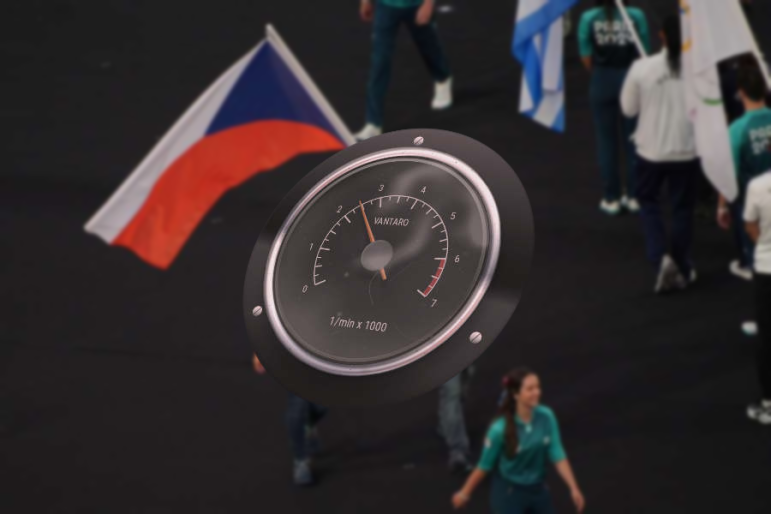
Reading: 2500; rpm
